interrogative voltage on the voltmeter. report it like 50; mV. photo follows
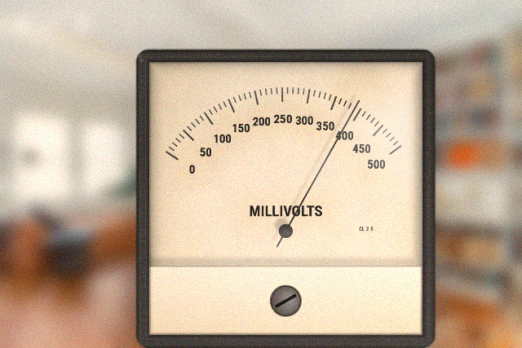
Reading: 390; mV
